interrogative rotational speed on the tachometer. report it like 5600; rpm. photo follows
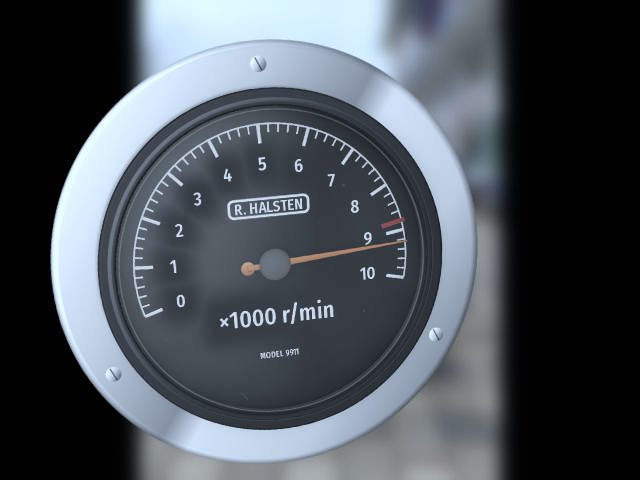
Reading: 9200; rpm
